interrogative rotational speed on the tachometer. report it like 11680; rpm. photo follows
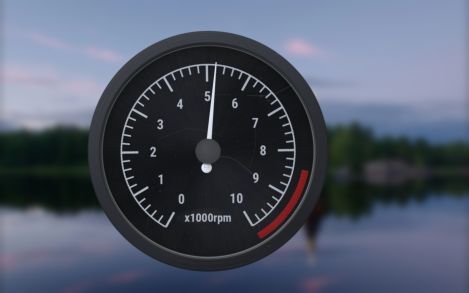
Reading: 5200; rpm
